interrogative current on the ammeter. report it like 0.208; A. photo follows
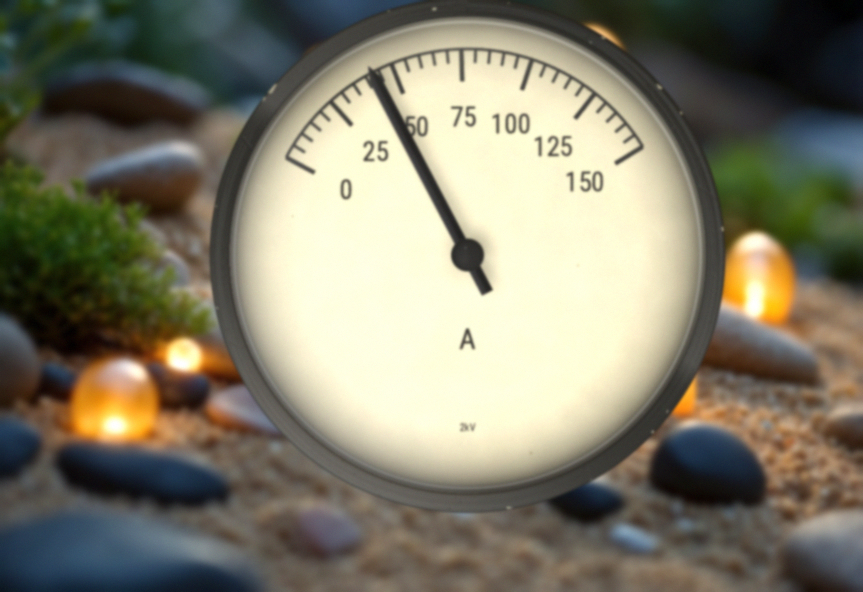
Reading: 42.5; A
